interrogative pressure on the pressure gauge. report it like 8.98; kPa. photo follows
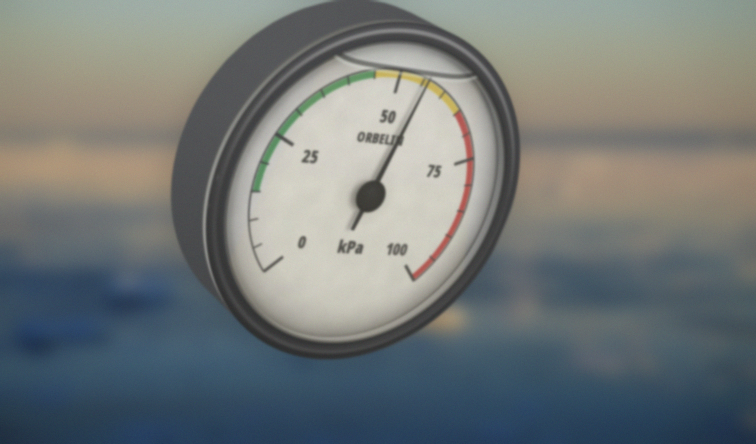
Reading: 55; kPa
